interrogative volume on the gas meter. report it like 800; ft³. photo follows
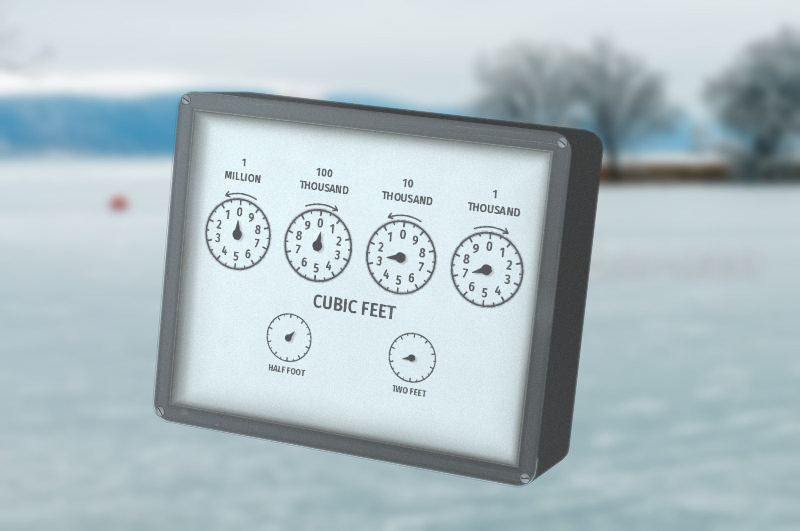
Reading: 2700; ft³
